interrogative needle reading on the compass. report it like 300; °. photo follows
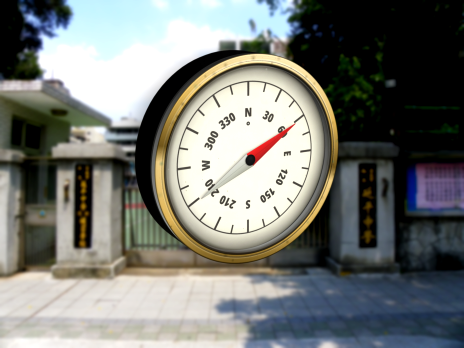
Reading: 60; °
